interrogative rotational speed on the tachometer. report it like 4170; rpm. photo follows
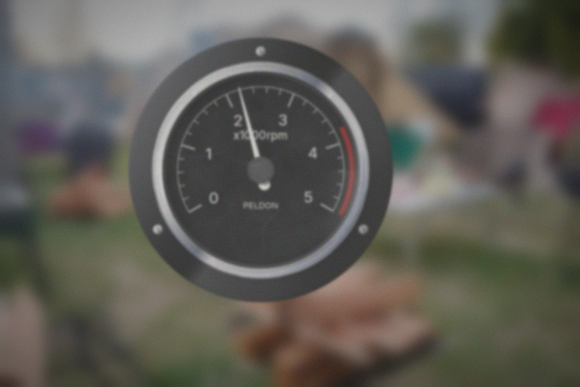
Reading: 2200; rpm
